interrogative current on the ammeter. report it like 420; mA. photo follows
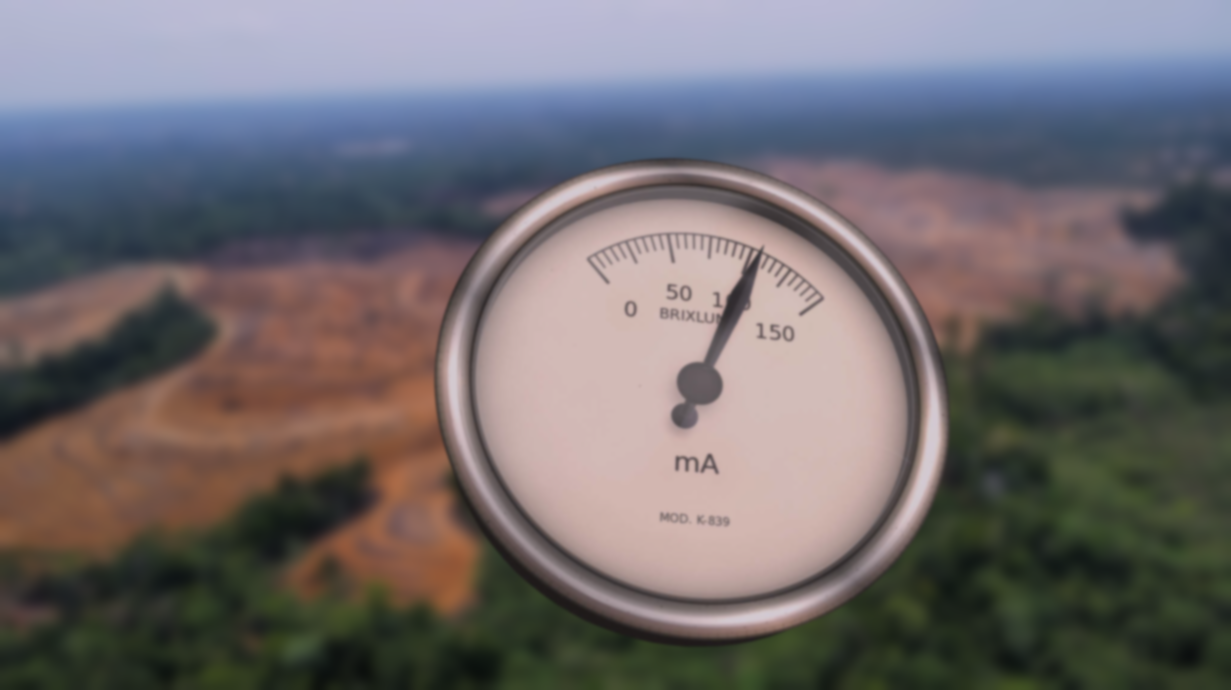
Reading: 105; mA
